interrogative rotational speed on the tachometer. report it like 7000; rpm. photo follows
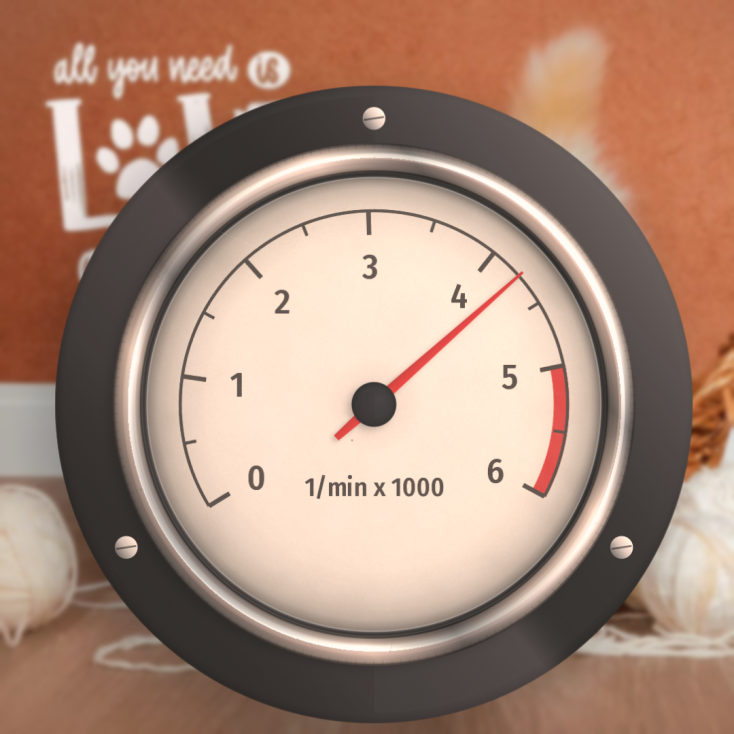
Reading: 4250; rpm
